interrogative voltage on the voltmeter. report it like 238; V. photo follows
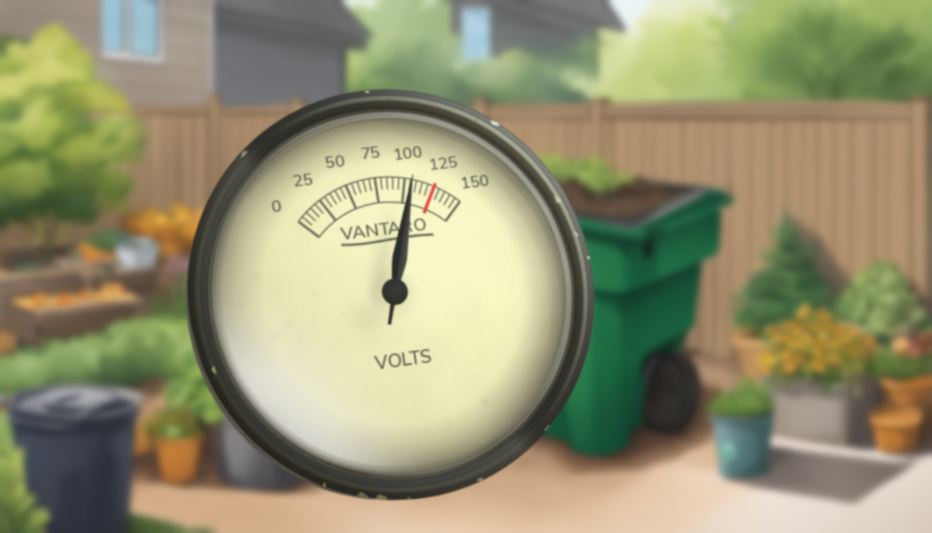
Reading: 105; V
